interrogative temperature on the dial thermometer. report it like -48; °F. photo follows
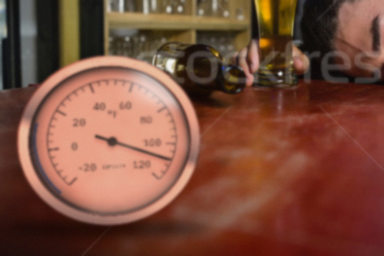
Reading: 108; °F
